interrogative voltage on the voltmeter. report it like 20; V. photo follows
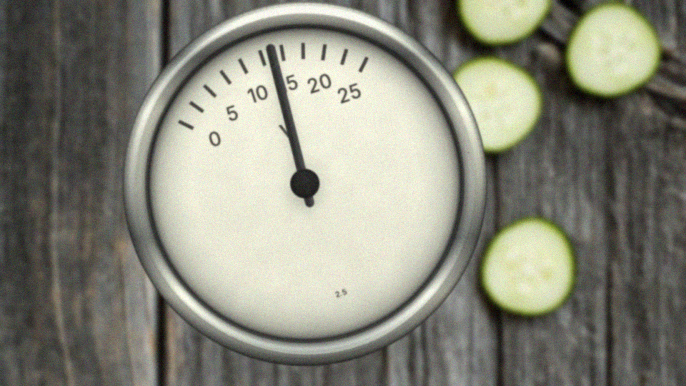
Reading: 13.75; V
